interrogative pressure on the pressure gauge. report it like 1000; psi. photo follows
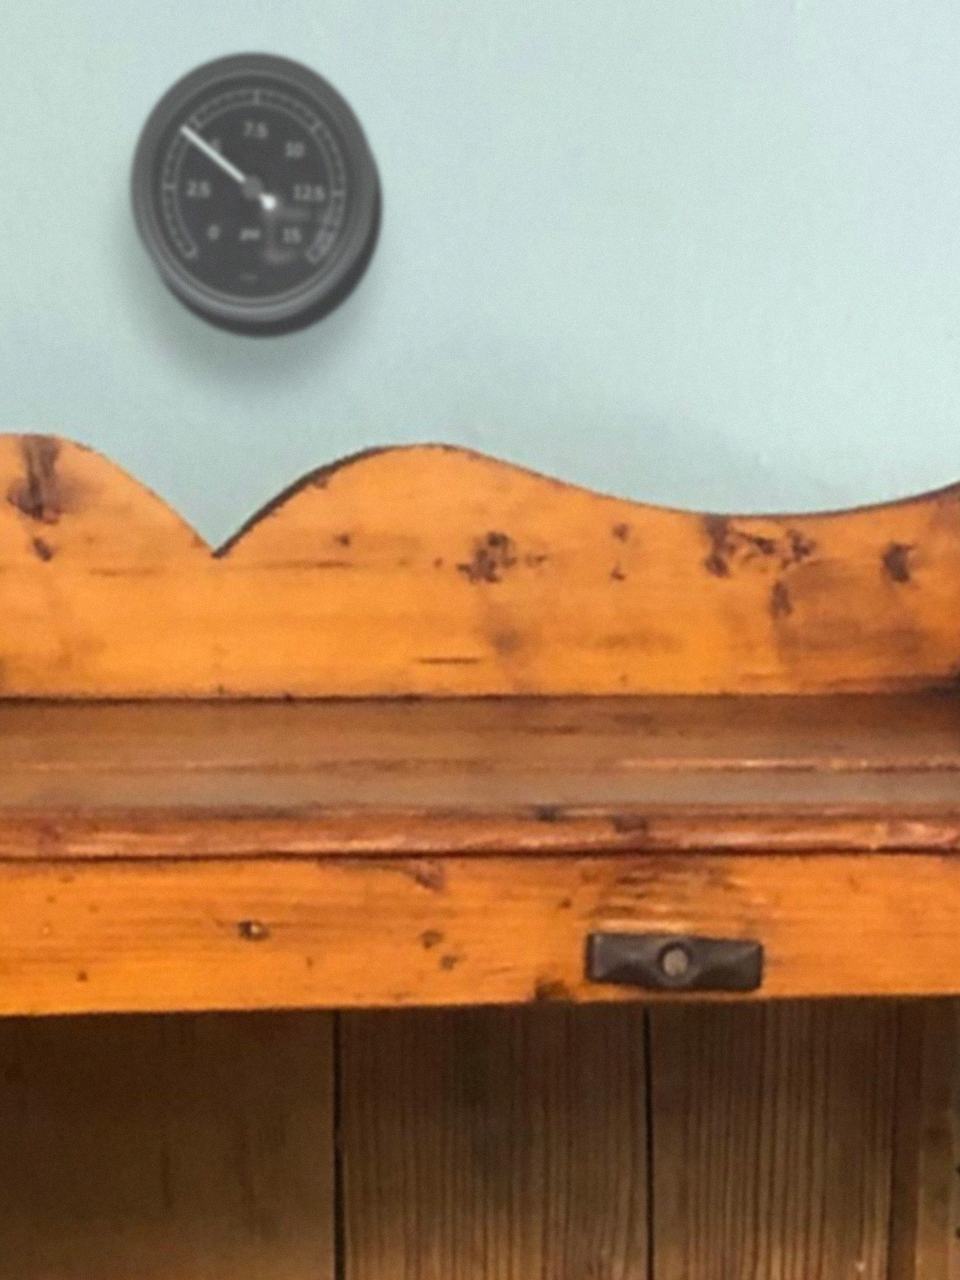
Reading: 4.5; psi
